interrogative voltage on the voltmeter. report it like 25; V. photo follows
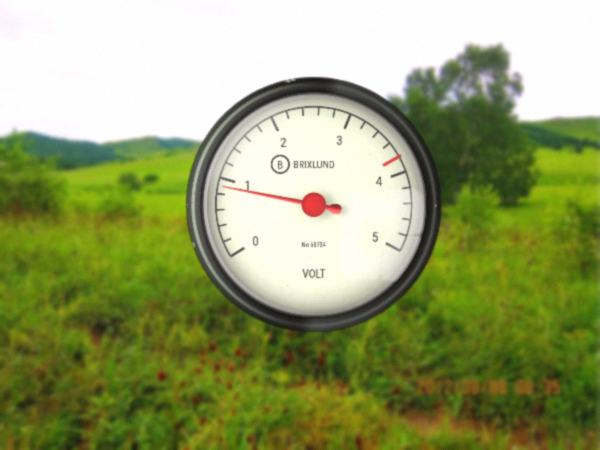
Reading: 0.9; V
